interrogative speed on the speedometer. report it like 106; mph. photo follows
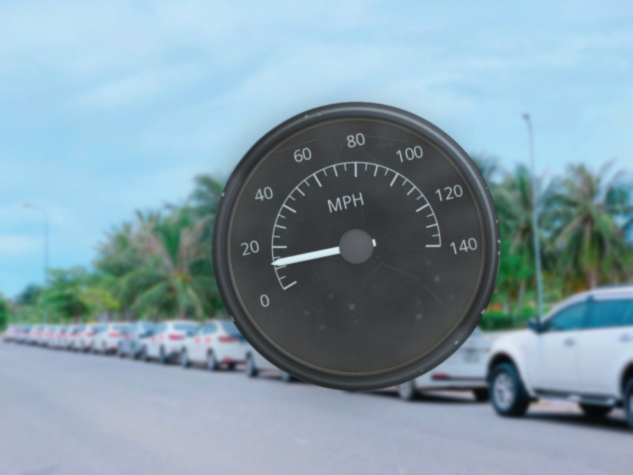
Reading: 12.5; mph
